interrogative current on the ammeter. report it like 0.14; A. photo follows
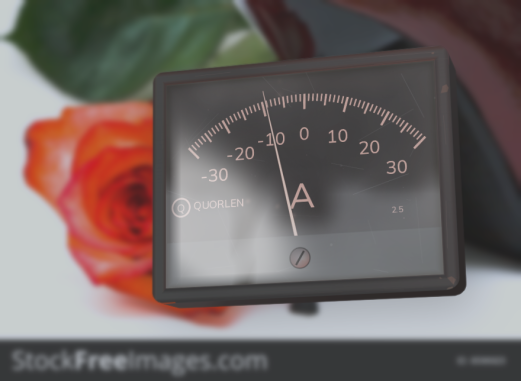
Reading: -9; A
